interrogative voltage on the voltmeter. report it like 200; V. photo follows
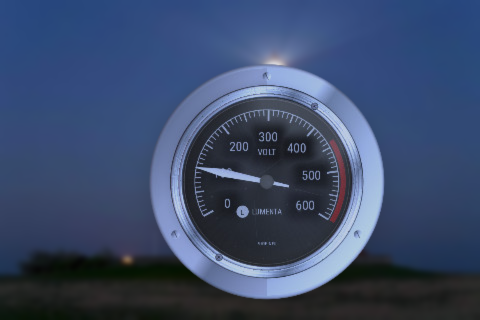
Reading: 100; V
